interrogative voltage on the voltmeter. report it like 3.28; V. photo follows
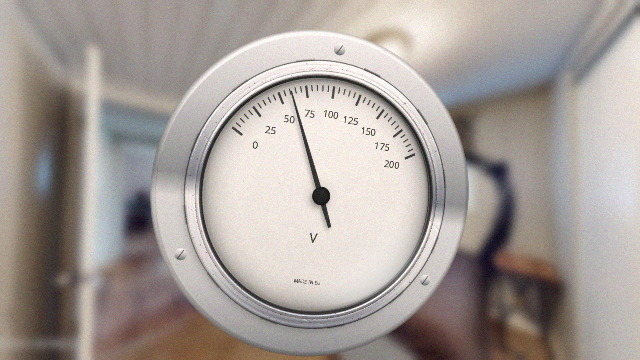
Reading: 60; V
